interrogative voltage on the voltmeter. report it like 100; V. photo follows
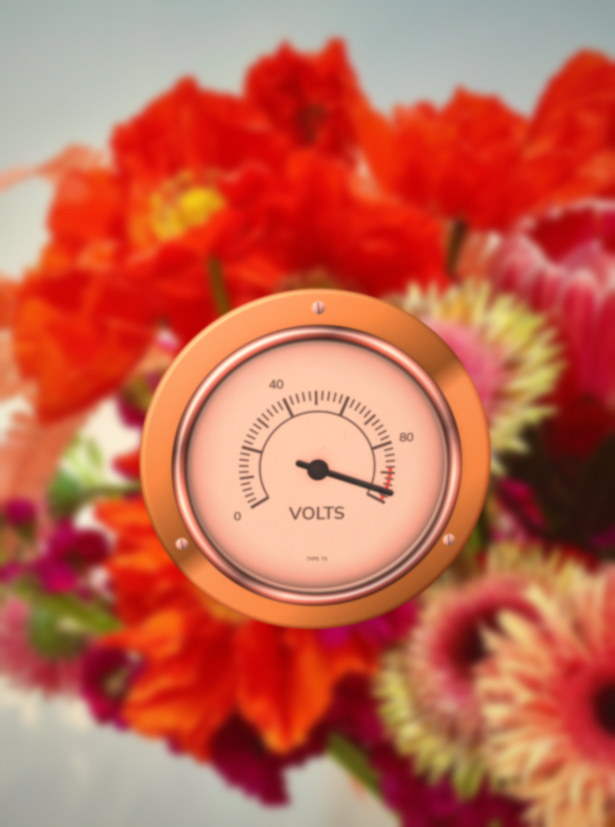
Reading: 96; V
